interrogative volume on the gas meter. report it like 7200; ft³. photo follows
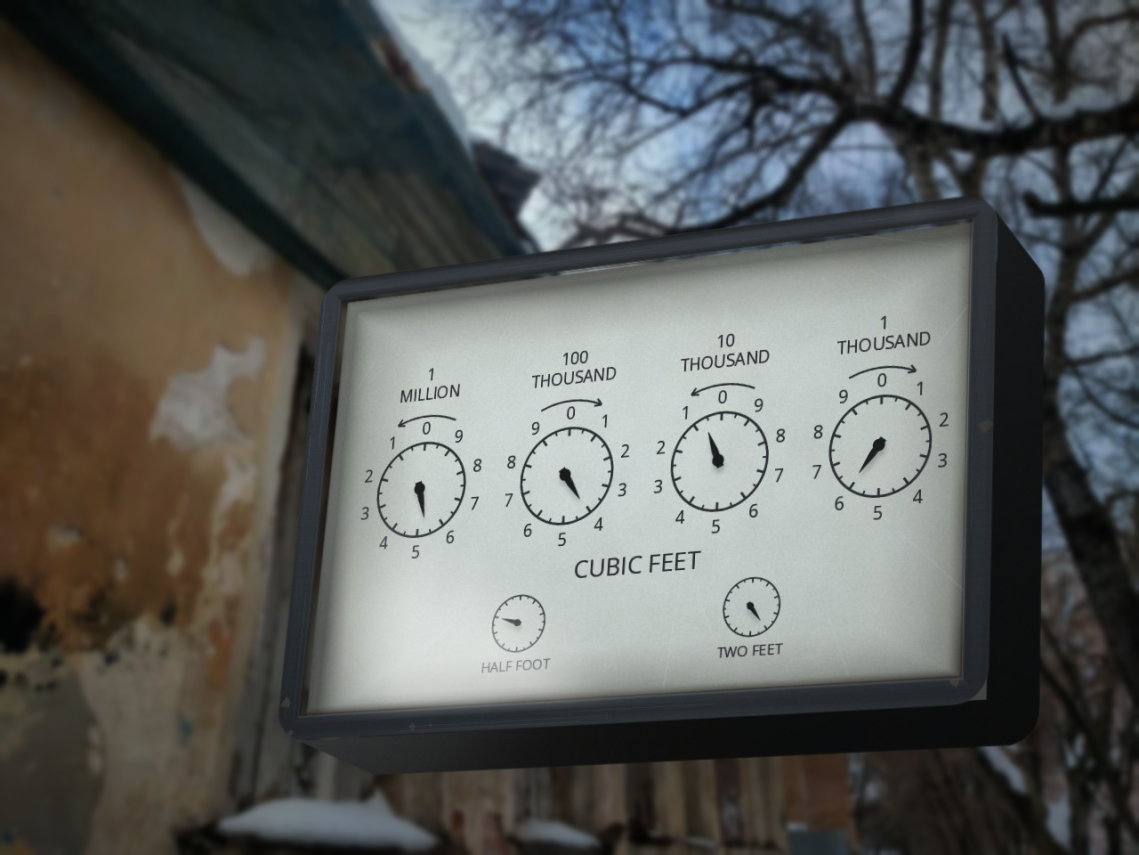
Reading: 540600; ft³
